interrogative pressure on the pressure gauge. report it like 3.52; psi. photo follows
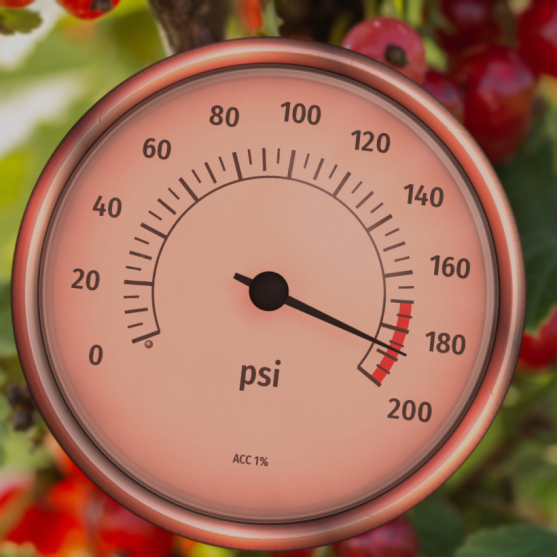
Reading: 187.5; psi
